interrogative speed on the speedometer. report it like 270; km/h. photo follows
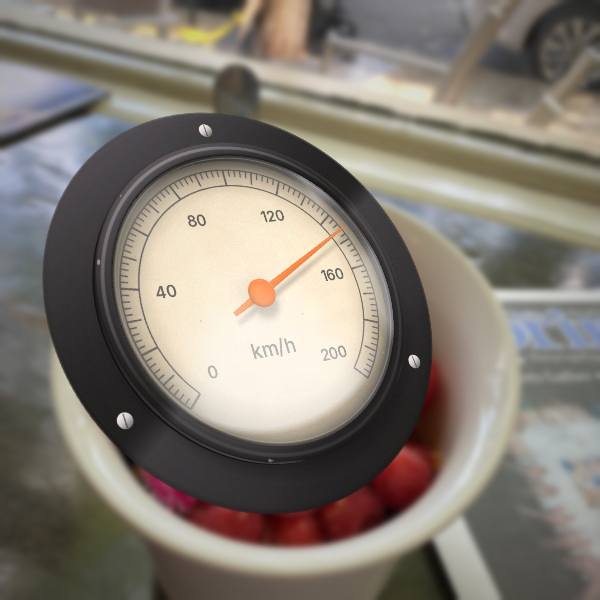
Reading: 146; km/h
